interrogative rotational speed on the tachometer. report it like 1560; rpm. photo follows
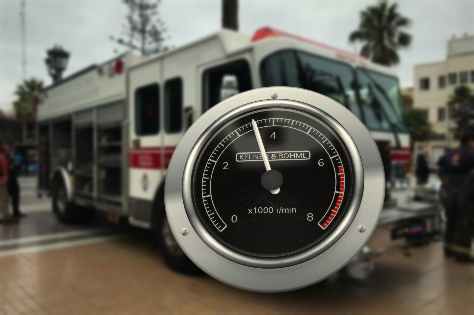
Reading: 3500; rpm
